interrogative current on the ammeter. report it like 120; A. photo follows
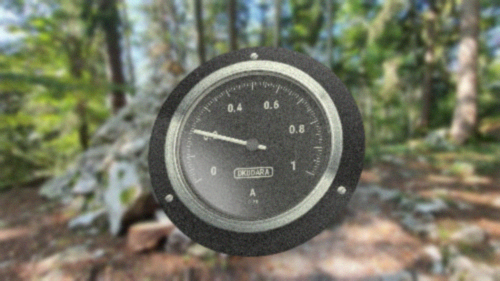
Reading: 0.2; A
